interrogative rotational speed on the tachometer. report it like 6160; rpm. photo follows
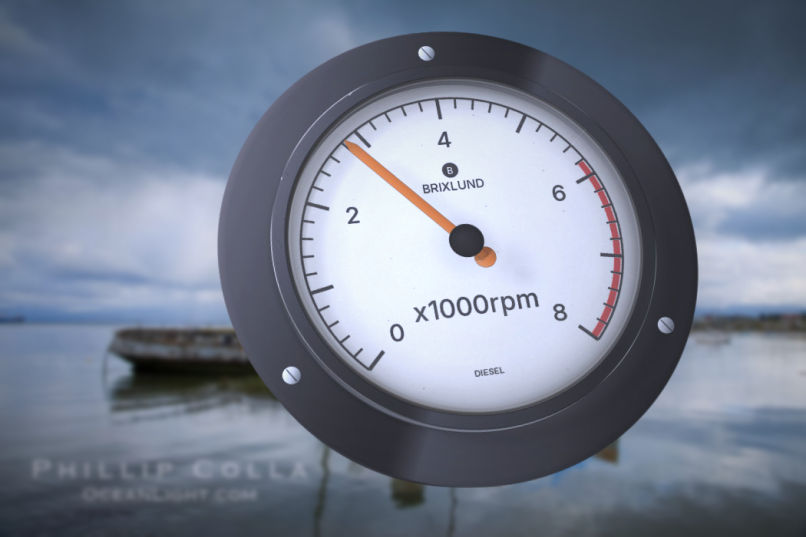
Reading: 2800; rpm
